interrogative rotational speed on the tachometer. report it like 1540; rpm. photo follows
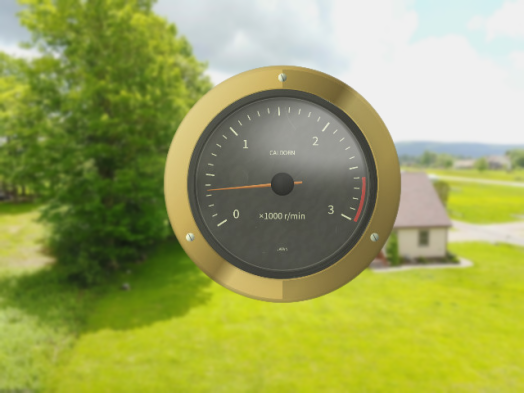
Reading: 350; rpm
